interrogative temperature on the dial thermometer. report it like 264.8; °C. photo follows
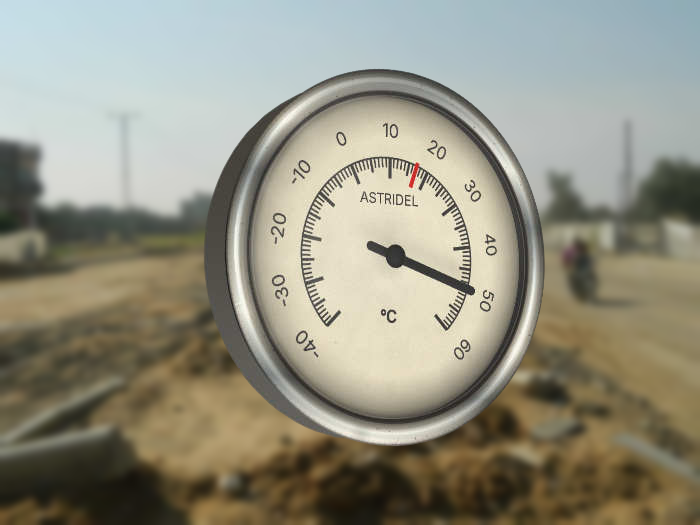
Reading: 50; °C
